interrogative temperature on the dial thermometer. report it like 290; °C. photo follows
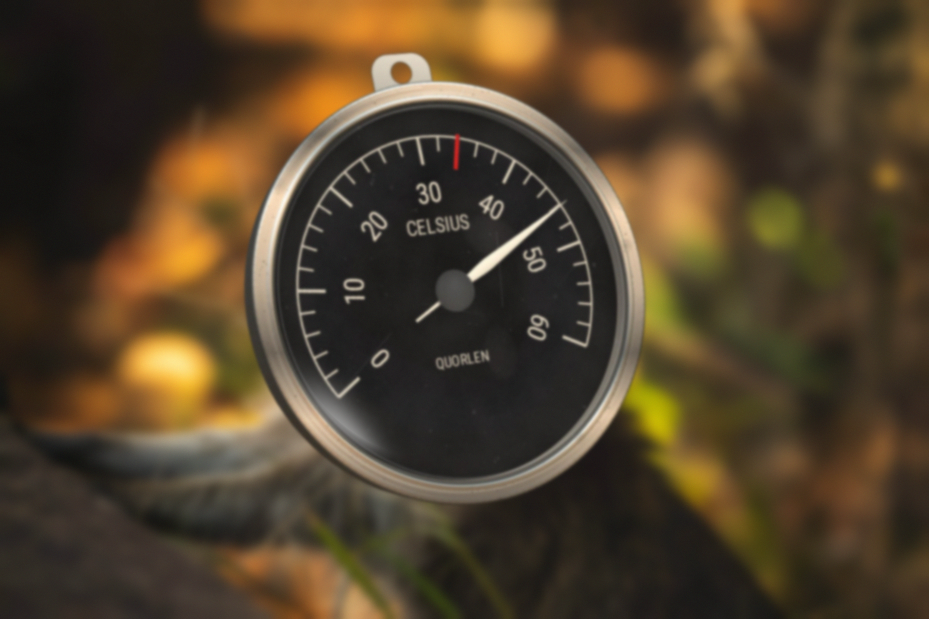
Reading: 46; °C
